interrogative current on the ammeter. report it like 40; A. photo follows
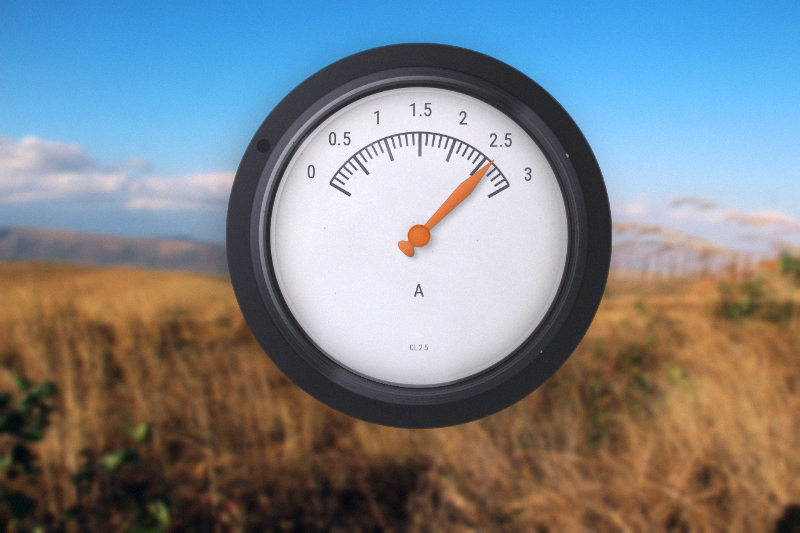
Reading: 2.6; A
